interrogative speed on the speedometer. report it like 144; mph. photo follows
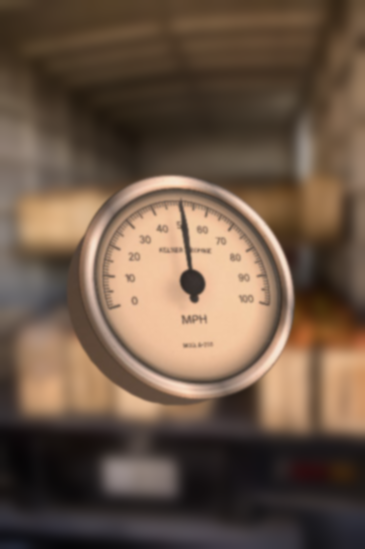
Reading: 50; mph
